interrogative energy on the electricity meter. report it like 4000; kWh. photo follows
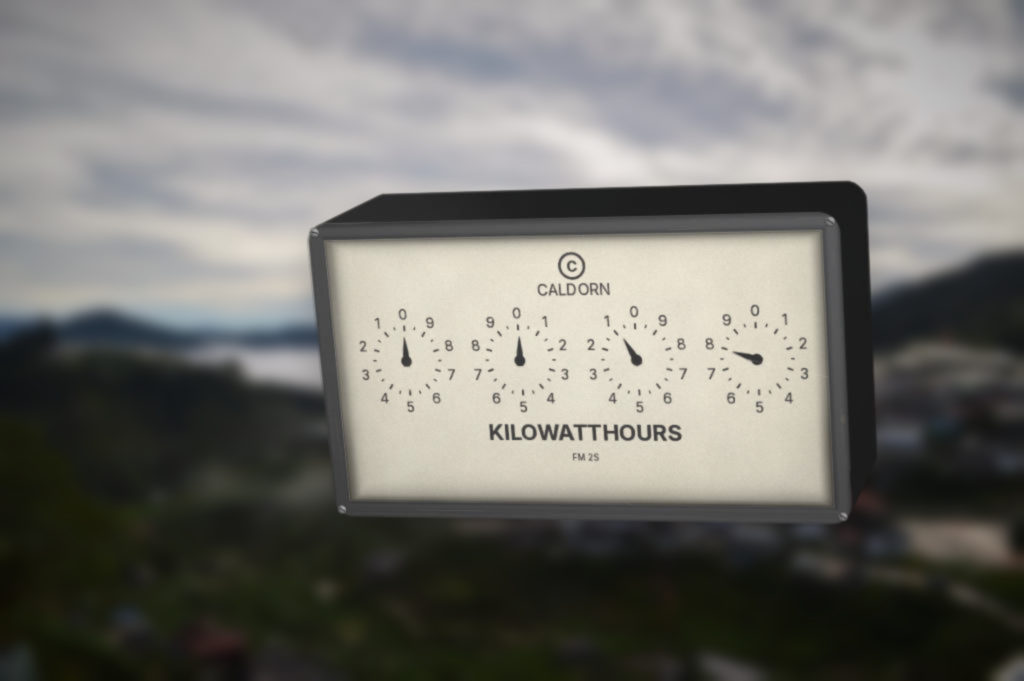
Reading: 8; kWh
